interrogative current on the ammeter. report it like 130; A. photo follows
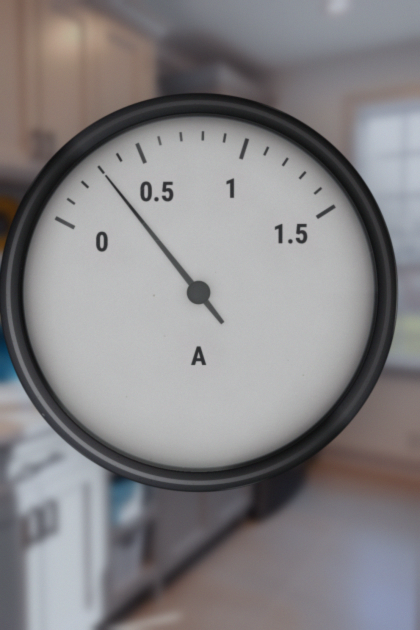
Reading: 0.3; A
